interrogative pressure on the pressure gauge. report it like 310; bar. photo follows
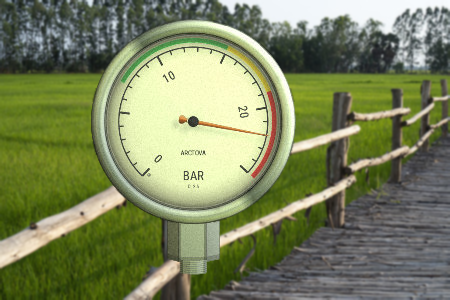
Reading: 22; bar
